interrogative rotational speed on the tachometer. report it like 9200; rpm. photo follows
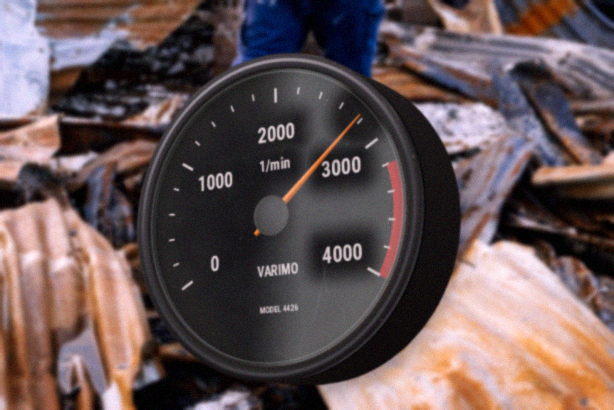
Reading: 2800; rpm
